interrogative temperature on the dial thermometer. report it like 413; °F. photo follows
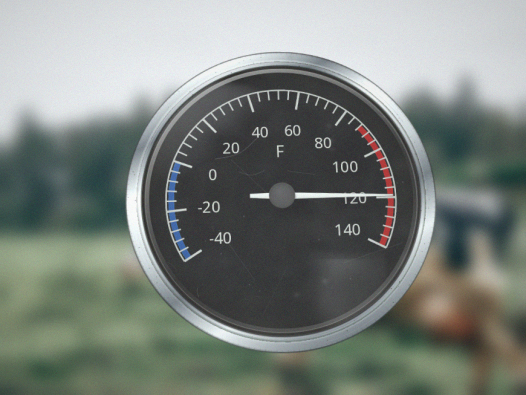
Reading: 120; °F
